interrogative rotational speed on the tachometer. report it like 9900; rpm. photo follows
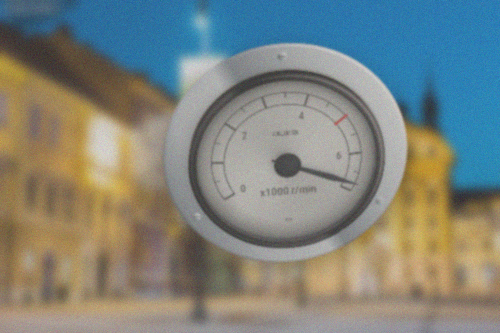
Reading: 6750; rpm
